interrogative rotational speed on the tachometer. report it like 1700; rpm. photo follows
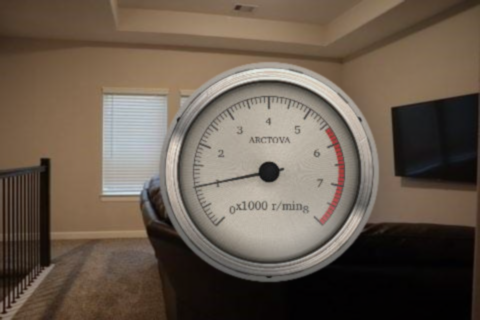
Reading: 1000; rpm
